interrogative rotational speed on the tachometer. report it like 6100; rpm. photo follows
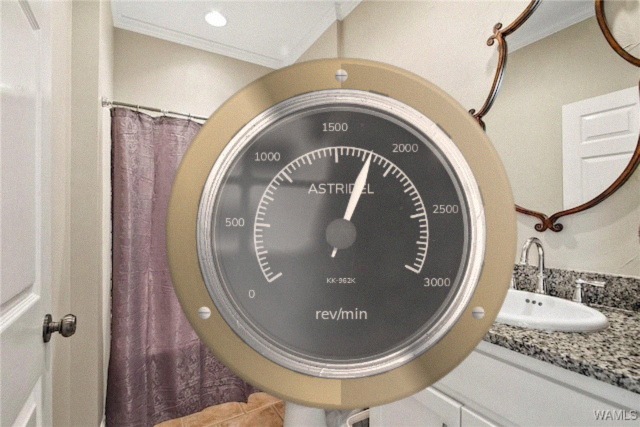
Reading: 1800; rpm
